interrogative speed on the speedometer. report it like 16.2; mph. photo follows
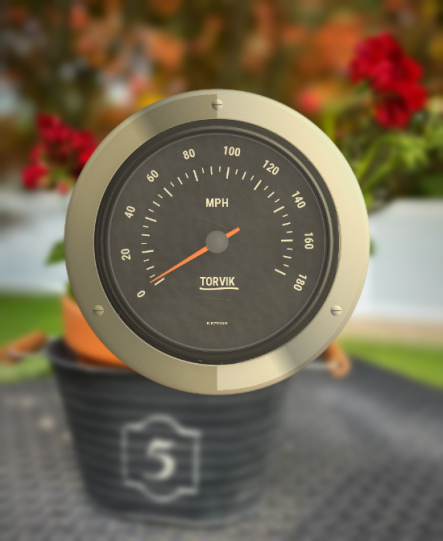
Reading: 2.5; mph
